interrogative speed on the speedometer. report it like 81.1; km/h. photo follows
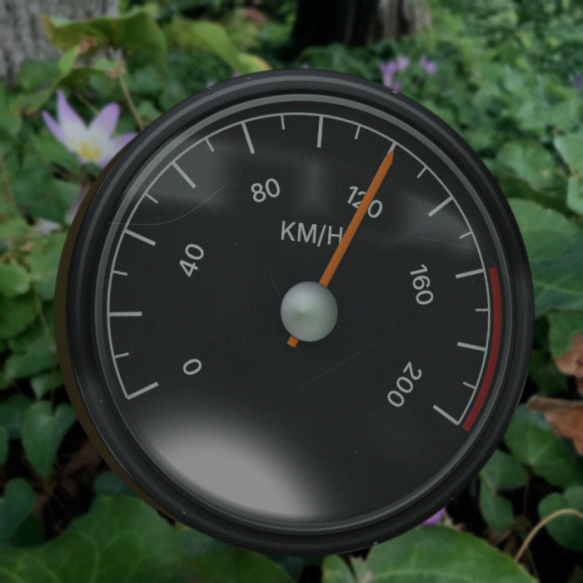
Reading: 120; km/h
